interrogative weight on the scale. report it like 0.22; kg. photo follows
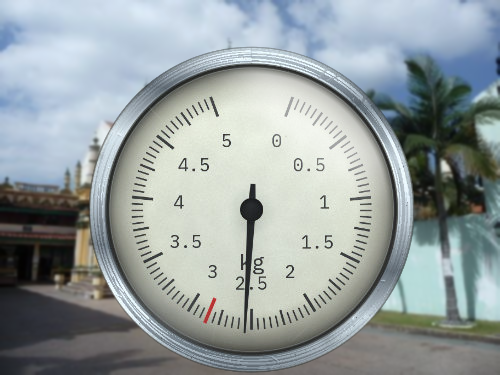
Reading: 2.55; kg
